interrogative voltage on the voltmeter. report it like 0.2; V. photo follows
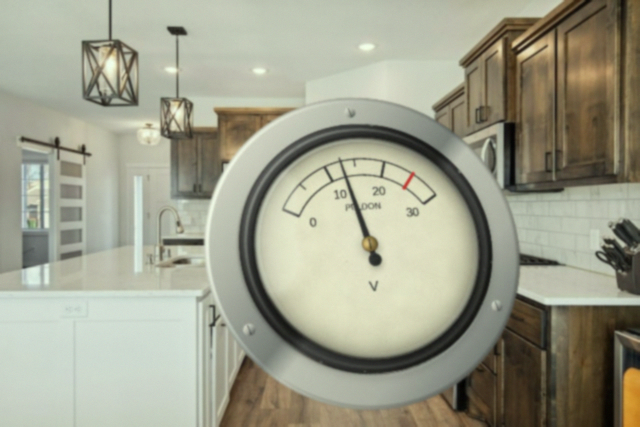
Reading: 12.5; V
